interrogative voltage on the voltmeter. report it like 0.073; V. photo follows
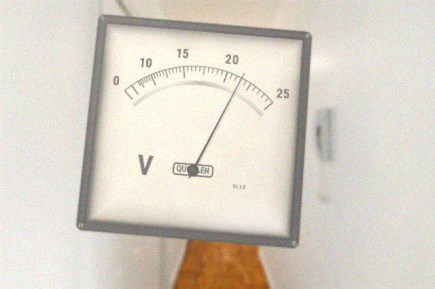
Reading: 21.5; V
